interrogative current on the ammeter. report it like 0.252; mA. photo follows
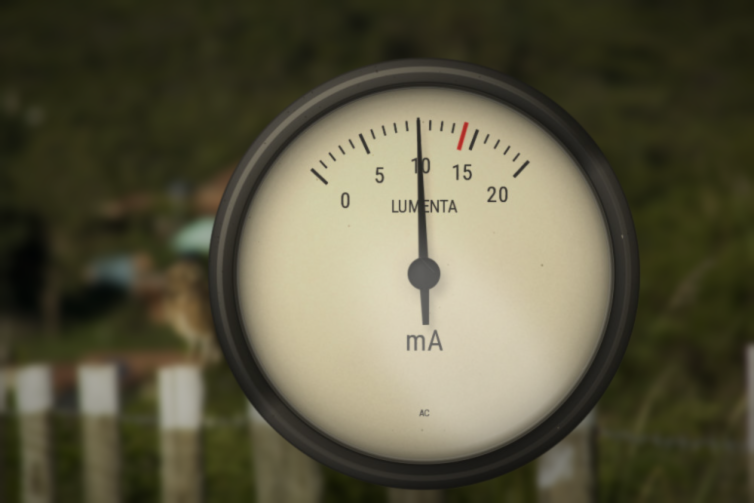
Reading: 10; mA
